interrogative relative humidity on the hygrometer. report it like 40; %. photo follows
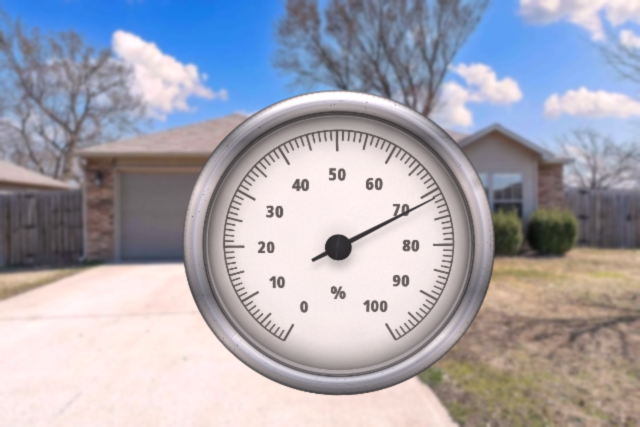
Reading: 71; %
